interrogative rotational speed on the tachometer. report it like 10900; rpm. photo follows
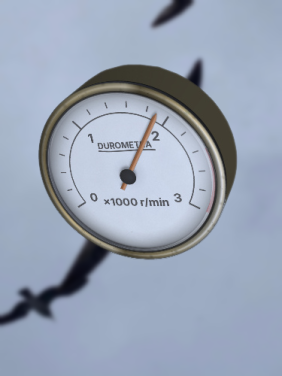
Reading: 1900; rpm
